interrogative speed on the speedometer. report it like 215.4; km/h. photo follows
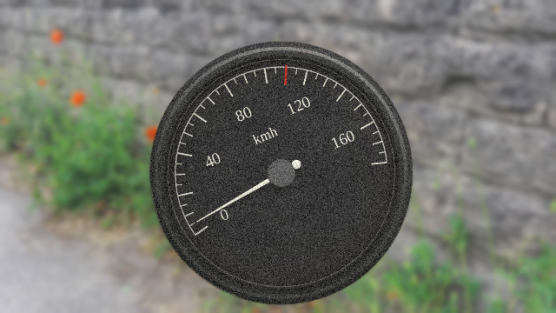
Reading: 5; km/h
